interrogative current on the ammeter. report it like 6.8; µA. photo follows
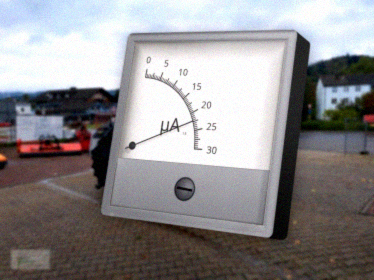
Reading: 22.5; µA
